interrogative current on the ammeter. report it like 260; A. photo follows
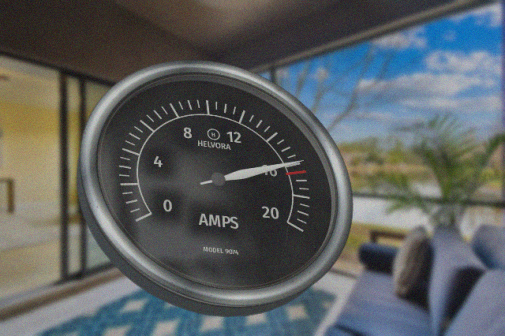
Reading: 16; A
